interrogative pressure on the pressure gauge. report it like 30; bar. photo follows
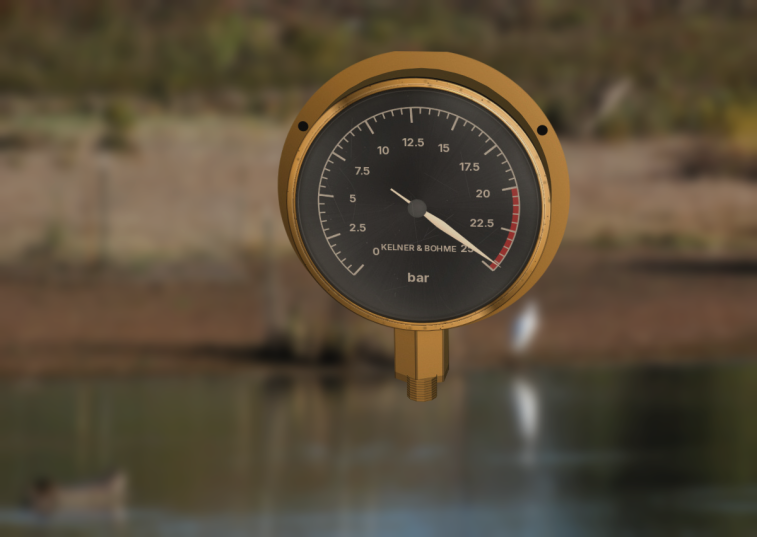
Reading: 24.5; bar
